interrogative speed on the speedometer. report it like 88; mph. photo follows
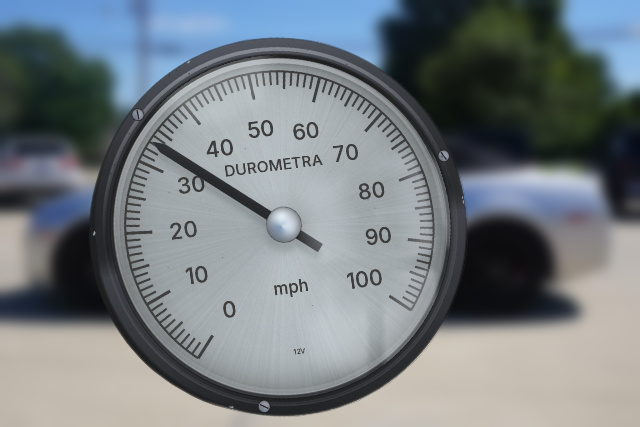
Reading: 33; mph
